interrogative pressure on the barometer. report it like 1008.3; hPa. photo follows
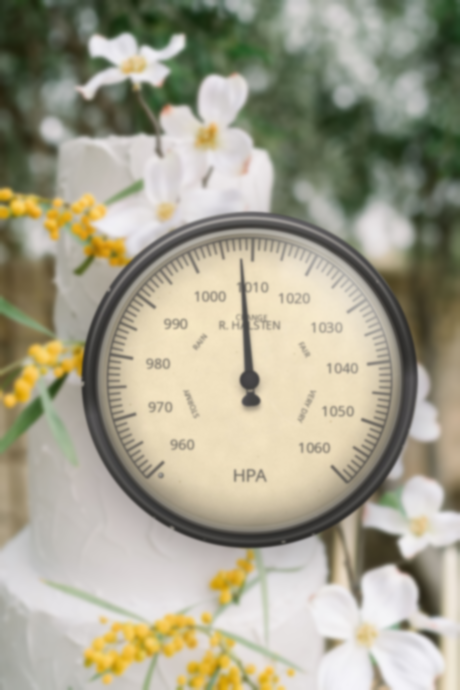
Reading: 1008; hPa
